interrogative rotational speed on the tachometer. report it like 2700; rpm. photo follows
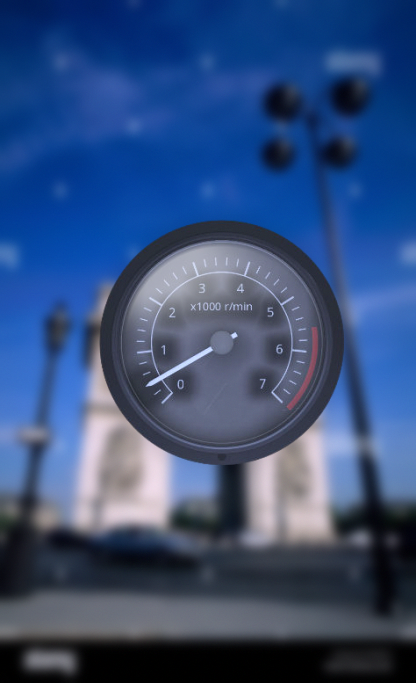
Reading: 400; rpm
